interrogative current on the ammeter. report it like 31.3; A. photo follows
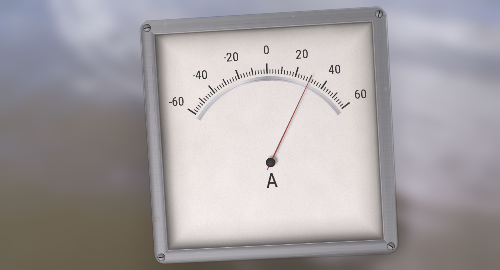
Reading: 30; A
